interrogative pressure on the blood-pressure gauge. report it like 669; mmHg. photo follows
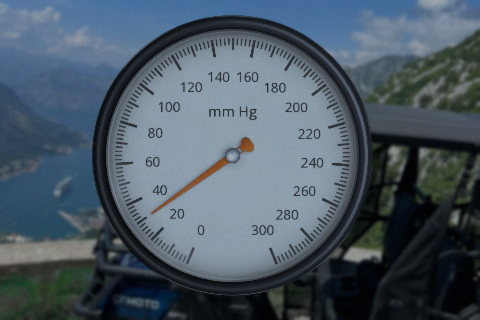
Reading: 30; mmHg
